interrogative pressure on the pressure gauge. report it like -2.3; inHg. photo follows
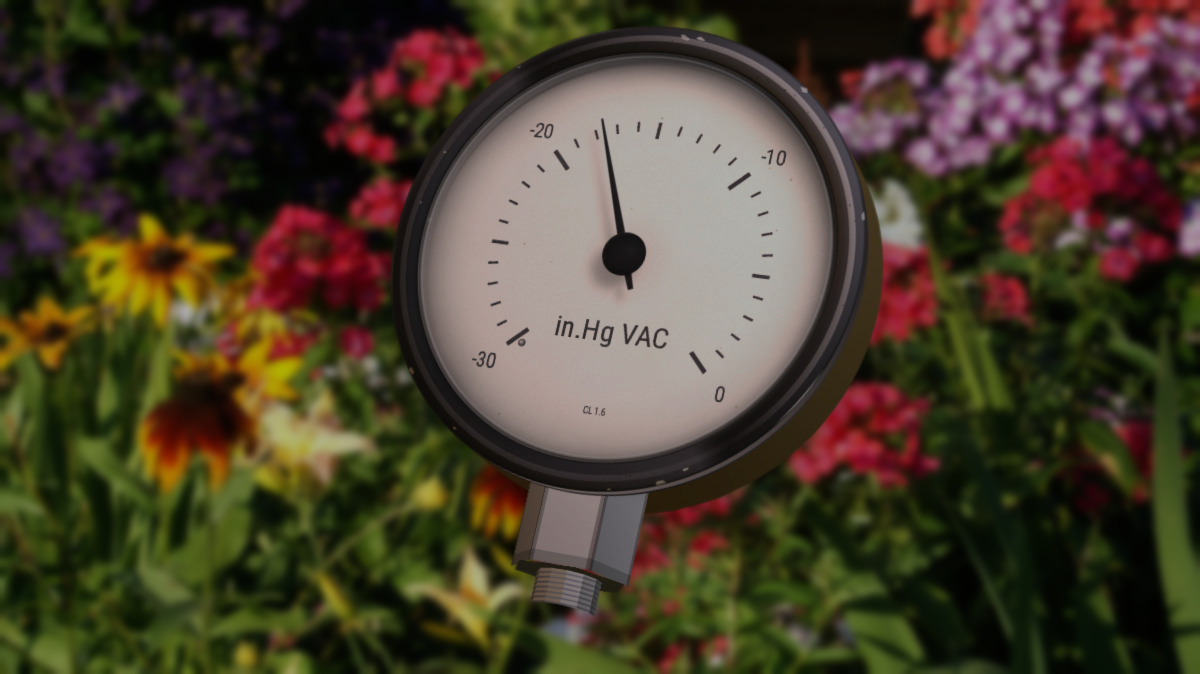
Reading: -17.5; inHg
